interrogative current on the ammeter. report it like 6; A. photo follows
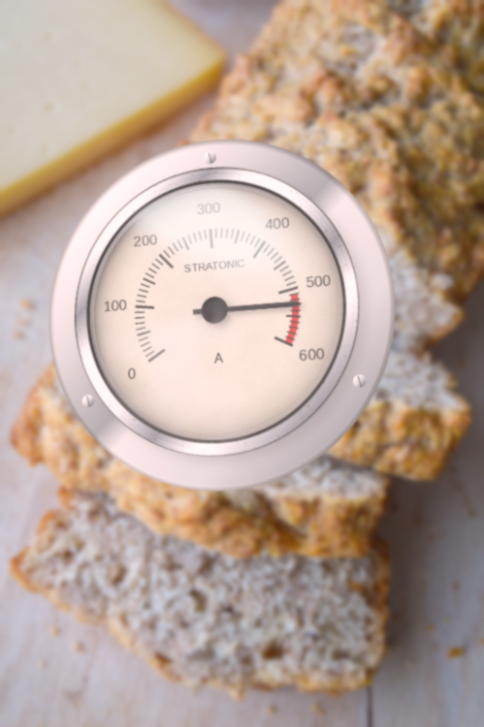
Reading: 530; A
